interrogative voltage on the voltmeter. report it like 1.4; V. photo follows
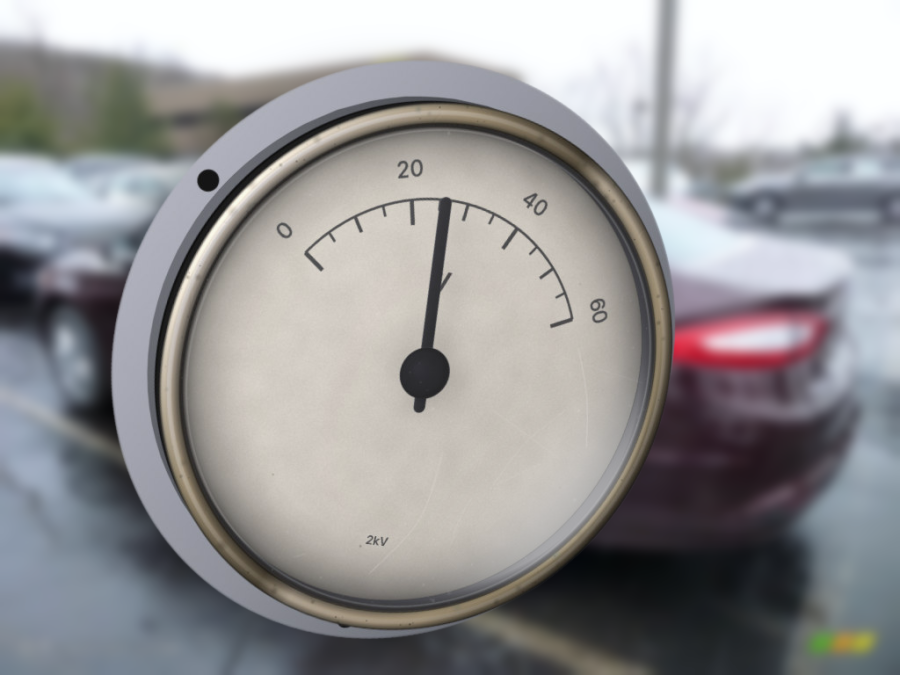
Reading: 25; V
